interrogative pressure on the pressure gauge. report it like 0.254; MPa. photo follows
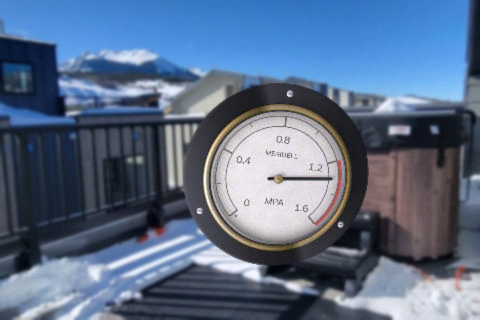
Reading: 1.3; MPa
